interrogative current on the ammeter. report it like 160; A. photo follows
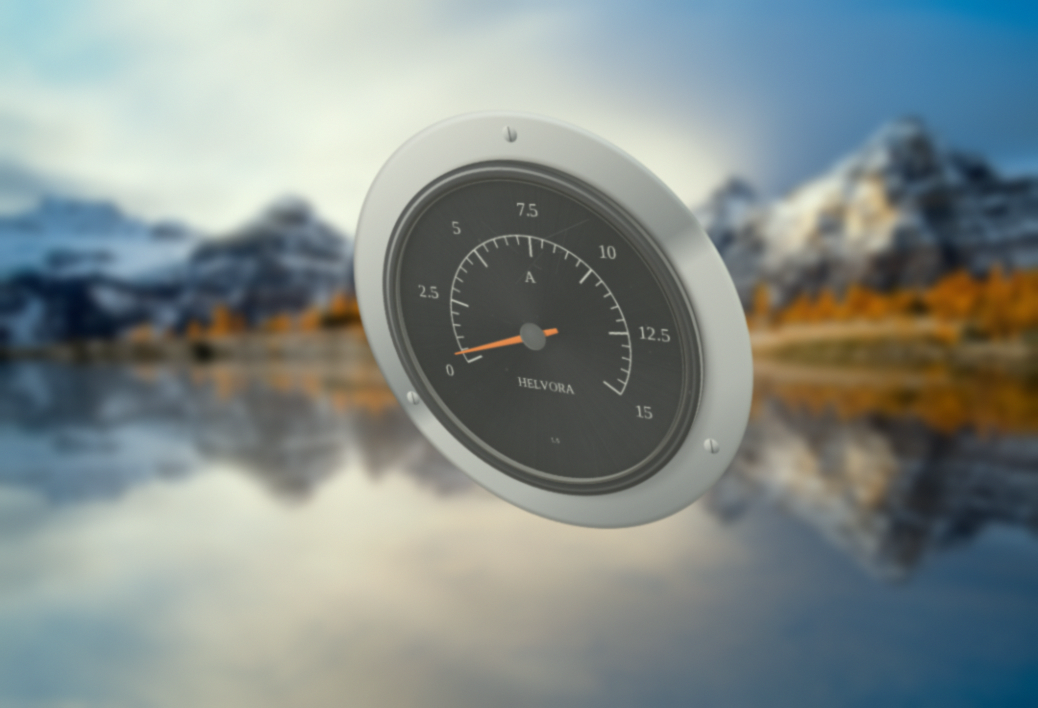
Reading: 0.5; A
